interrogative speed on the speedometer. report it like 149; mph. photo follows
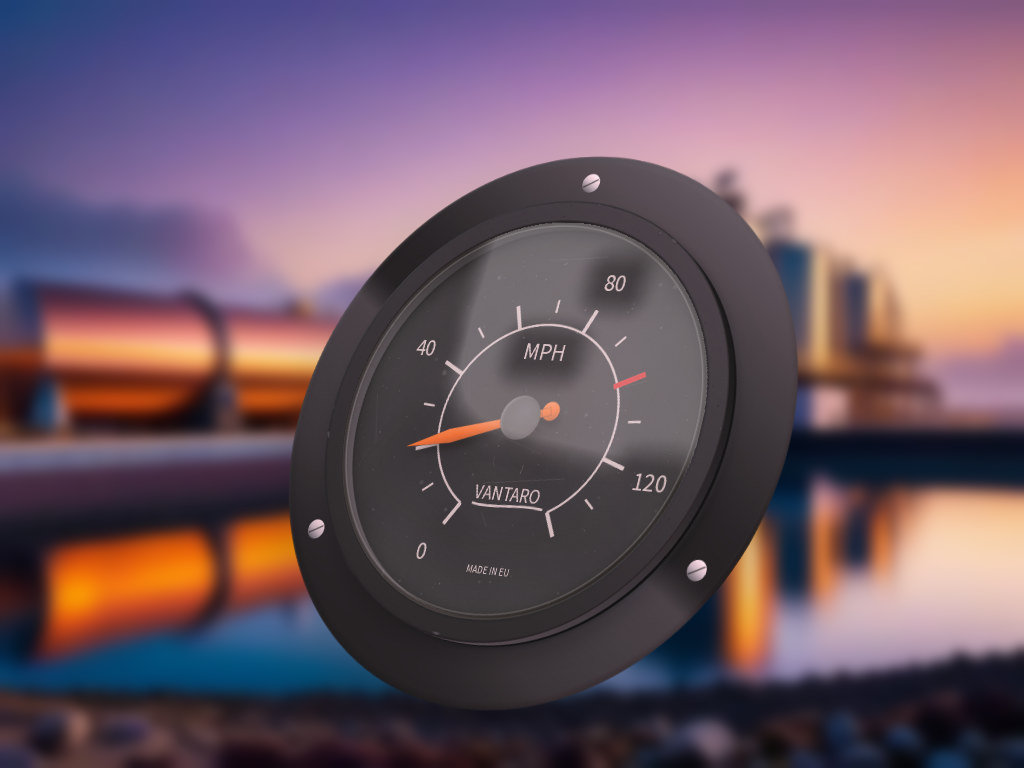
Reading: 20; mph
